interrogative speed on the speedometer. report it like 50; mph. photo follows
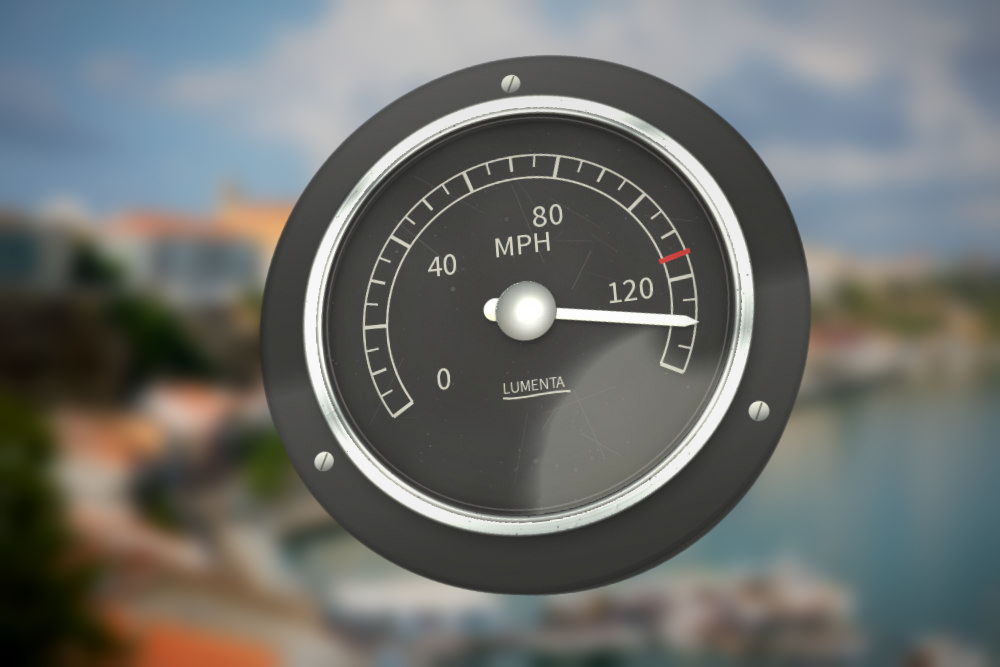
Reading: 130; mph
